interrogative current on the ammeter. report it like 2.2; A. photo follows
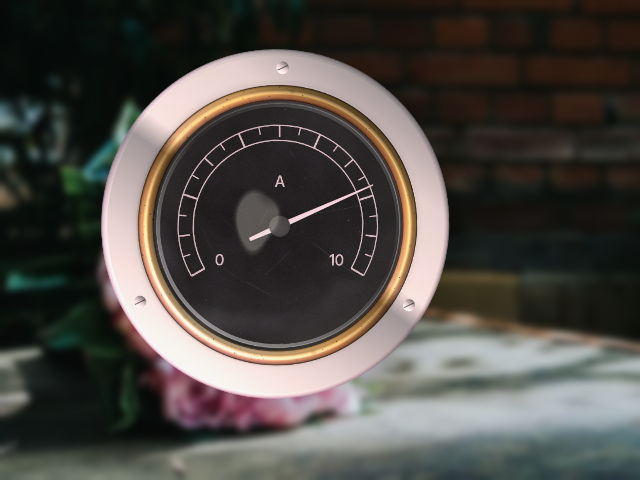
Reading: 7.75; A
